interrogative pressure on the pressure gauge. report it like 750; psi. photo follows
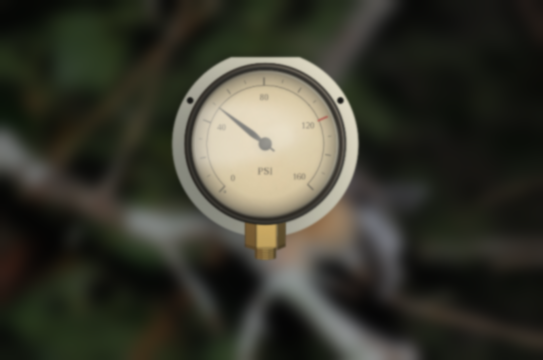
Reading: 50; psi
